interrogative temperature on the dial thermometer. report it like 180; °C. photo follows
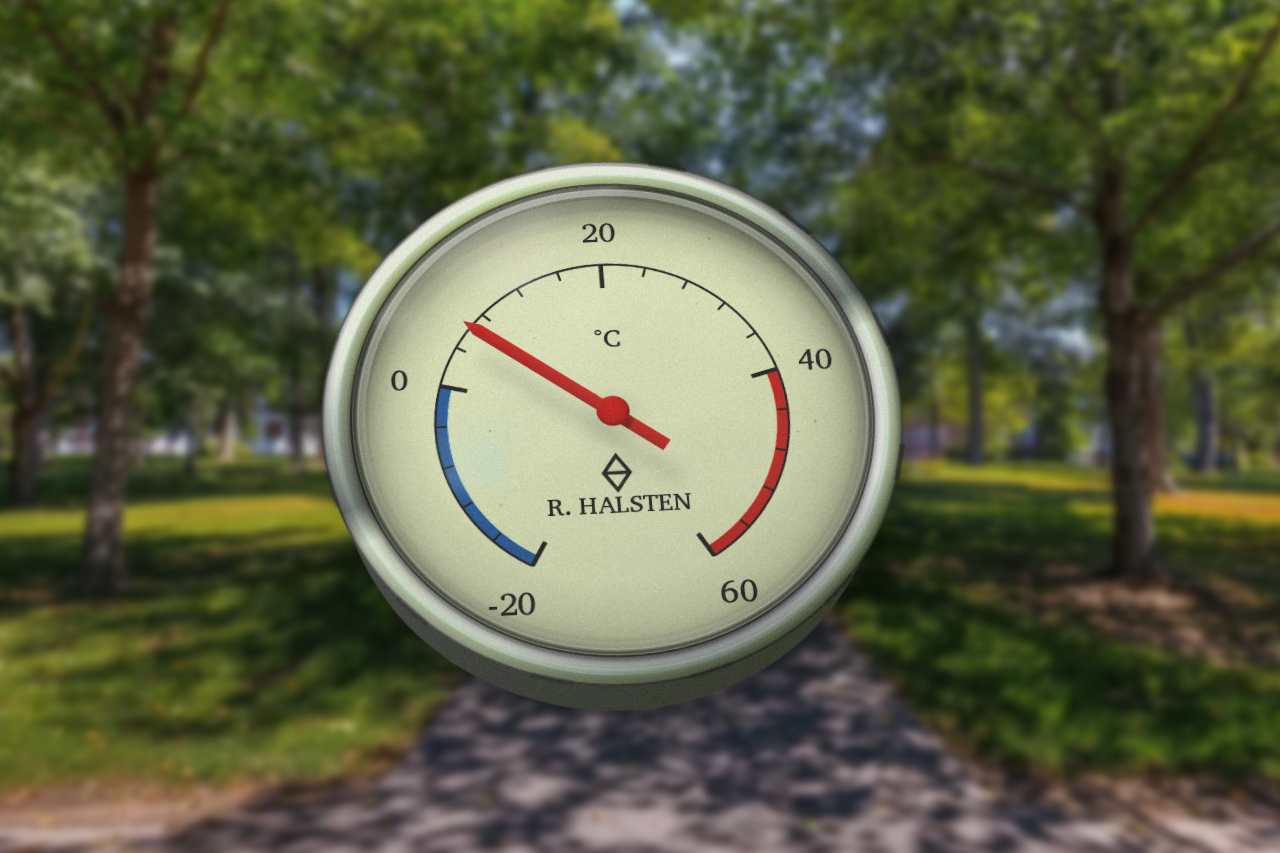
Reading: 6; °C
